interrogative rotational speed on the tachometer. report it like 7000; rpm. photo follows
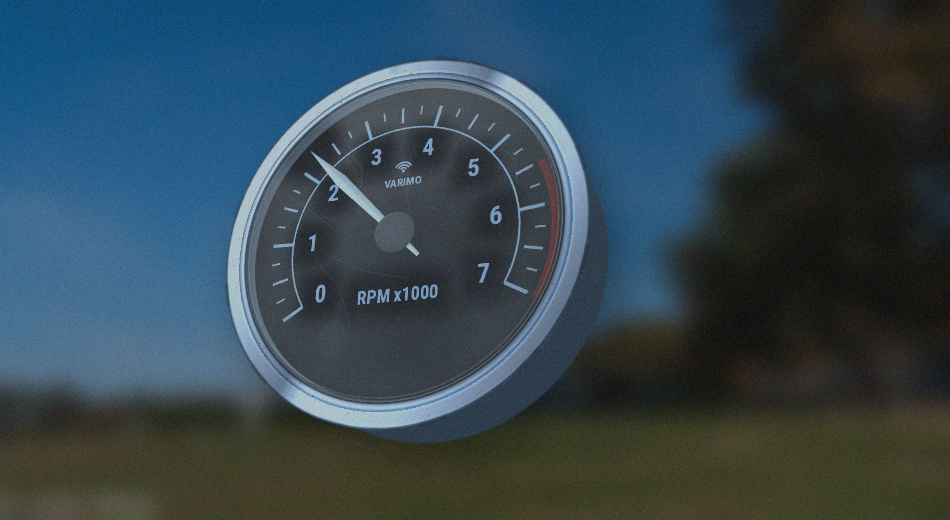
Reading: 2250; rpm
